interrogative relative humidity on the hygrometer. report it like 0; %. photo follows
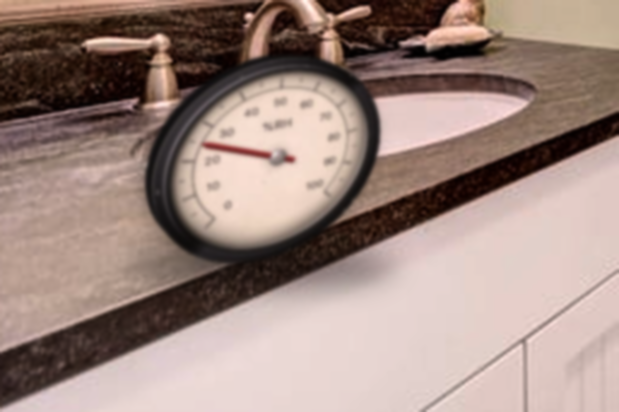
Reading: 25; %
